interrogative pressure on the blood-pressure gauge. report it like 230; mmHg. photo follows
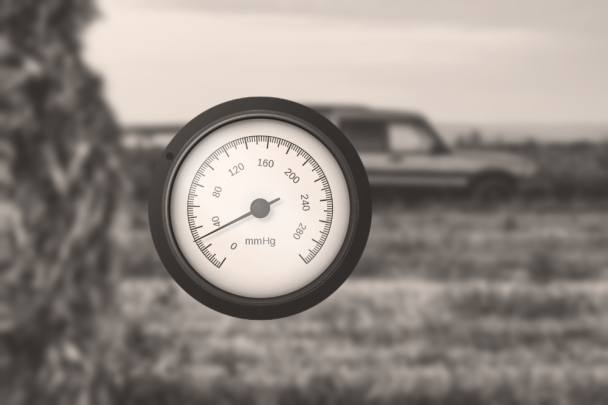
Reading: 30; mmHg
